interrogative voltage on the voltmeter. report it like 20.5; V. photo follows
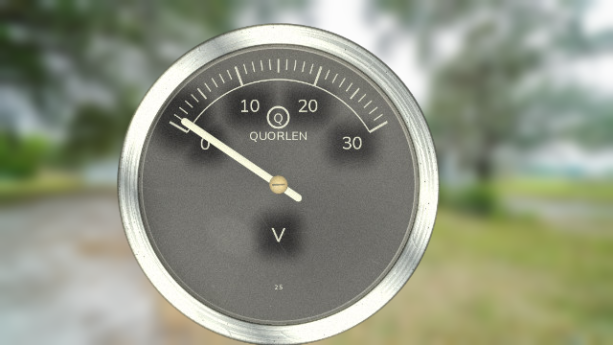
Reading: 1; V
